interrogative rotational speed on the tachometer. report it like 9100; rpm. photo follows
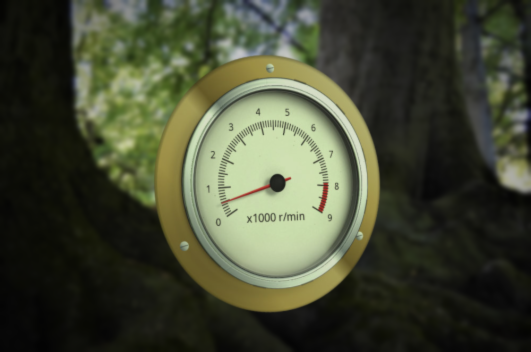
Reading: 500; rpm
